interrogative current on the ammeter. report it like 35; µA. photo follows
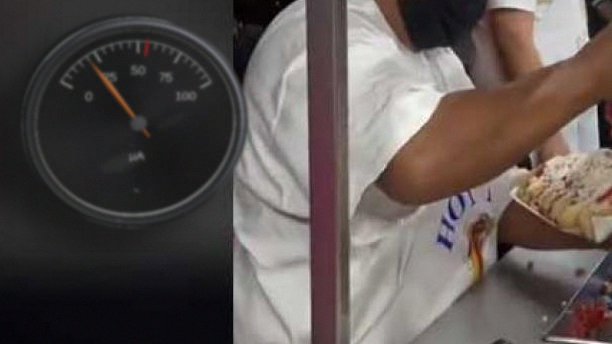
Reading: 20; µA
